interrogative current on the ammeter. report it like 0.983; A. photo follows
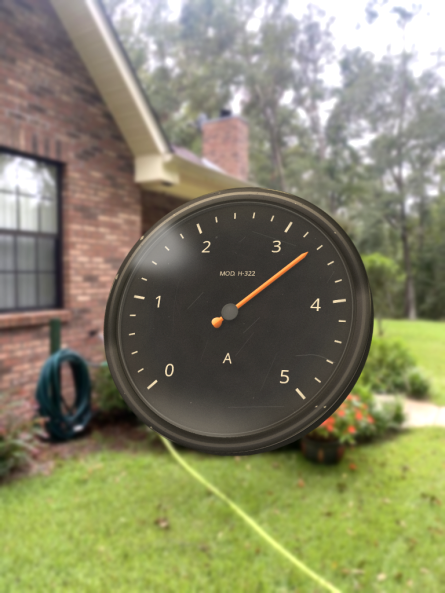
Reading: 3.4; A
